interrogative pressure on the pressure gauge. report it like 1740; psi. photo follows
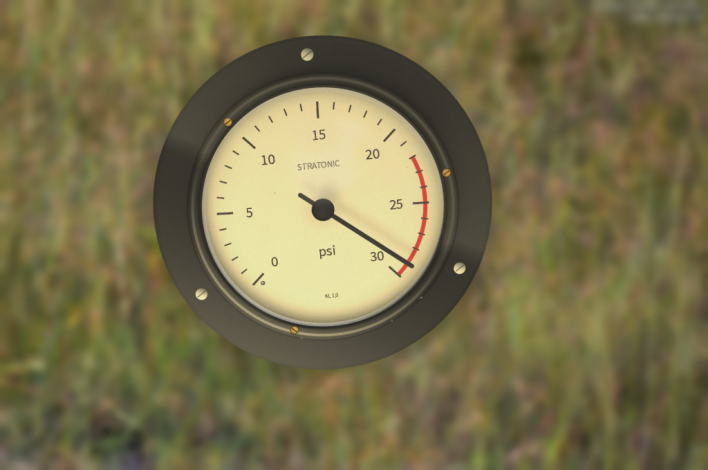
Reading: 29; psi
